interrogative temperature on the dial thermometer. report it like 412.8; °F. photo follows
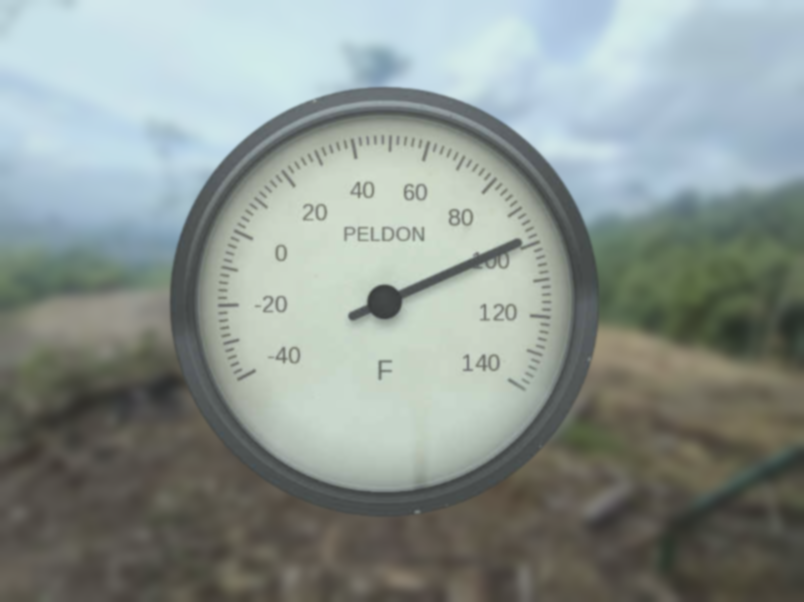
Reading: 98; °F
